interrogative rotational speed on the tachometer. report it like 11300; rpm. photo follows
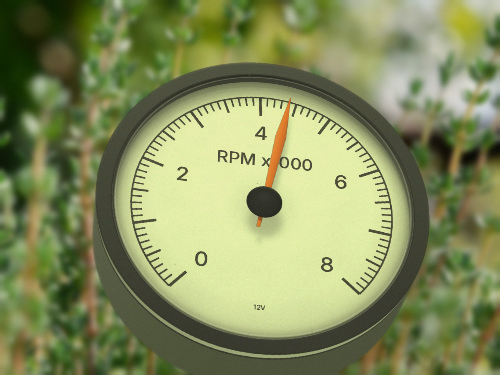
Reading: 4400; rpm
